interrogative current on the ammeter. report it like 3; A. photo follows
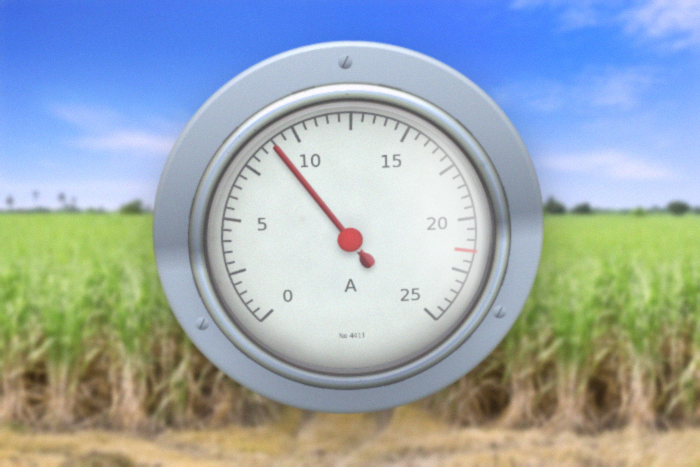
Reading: 9; A
